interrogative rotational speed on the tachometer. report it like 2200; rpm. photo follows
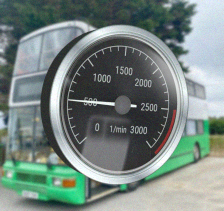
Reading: 500; rpm
